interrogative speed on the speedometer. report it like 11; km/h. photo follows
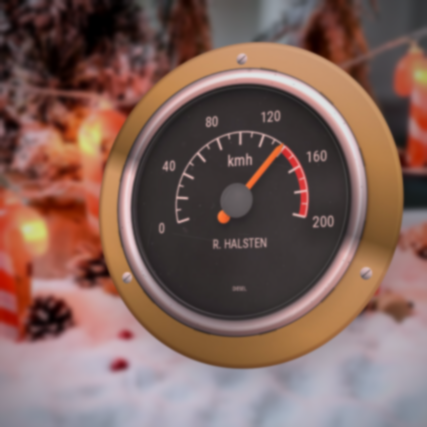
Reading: 140; km/h
